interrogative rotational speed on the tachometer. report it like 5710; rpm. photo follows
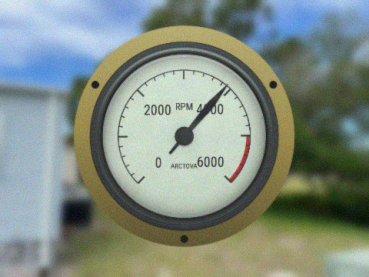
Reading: 3900; rpm
